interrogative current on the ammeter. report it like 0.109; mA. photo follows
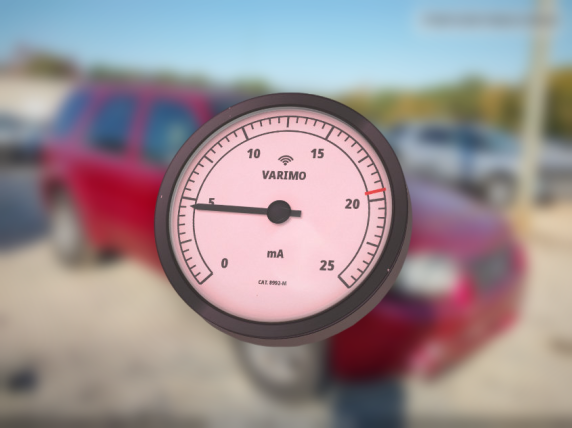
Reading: 4.5; mA
